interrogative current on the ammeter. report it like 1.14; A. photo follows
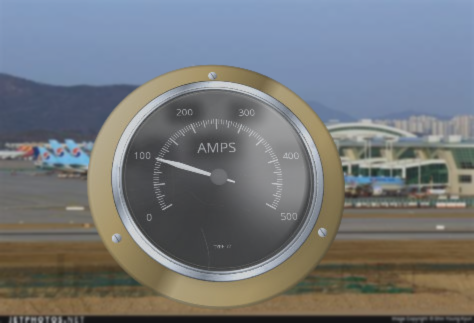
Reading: 100; A
